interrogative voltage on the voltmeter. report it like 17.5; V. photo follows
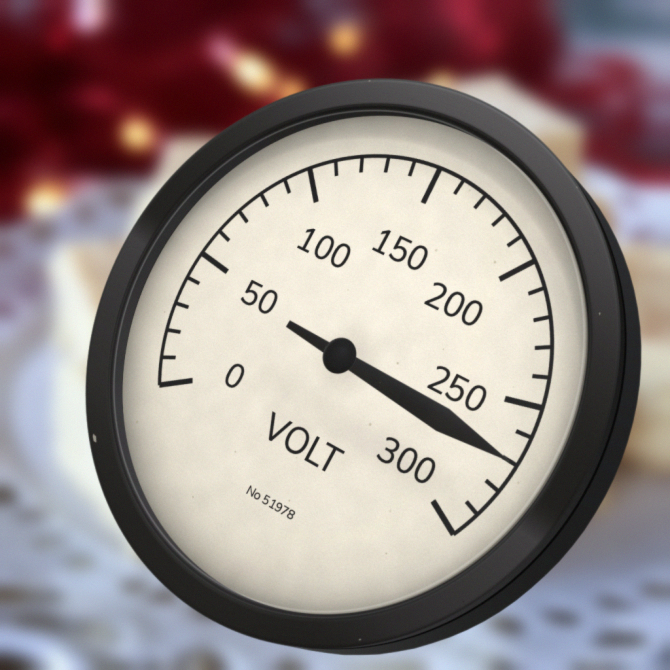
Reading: 270; V
